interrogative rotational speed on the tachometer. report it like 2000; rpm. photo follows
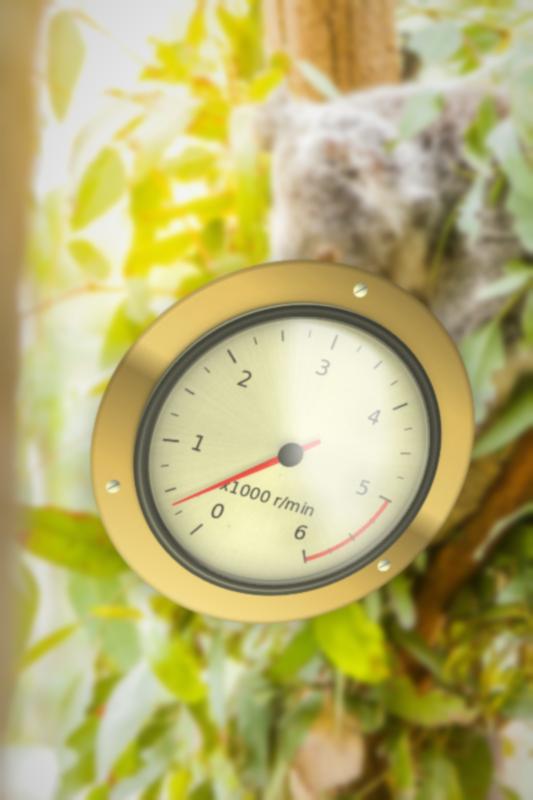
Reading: 375; rpm
